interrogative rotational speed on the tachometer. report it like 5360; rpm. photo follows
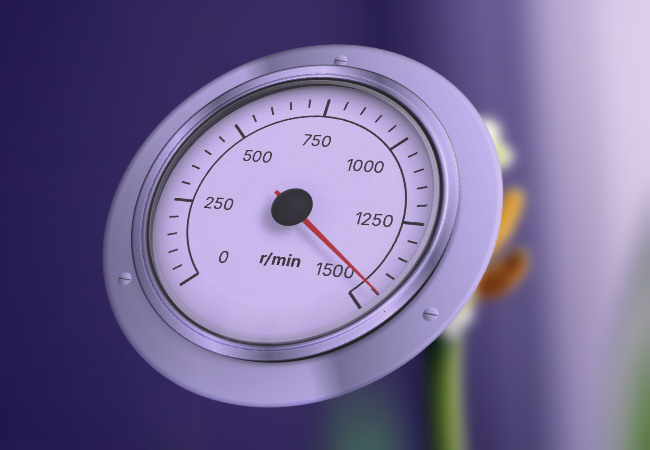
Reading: 1450; rpm
